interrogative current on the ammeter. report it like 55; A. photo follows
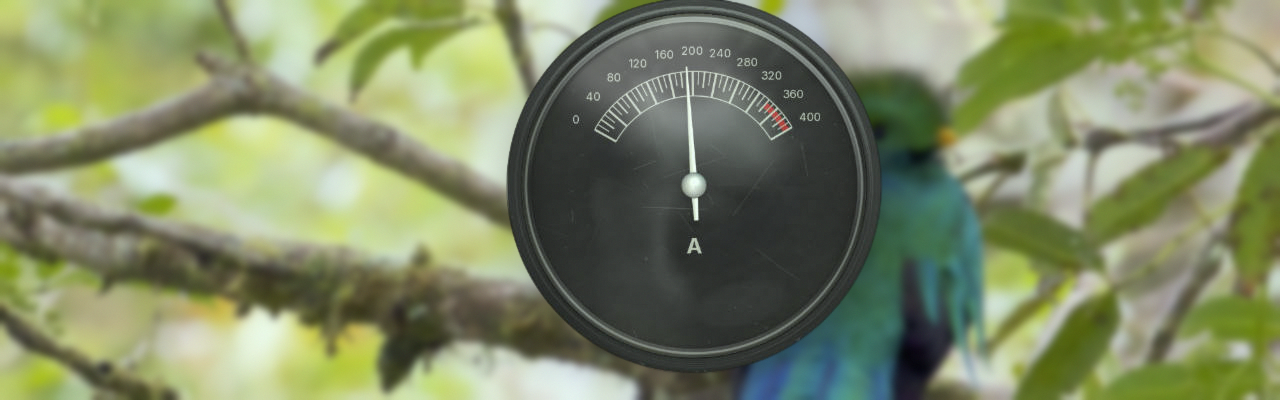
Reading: 190; A
